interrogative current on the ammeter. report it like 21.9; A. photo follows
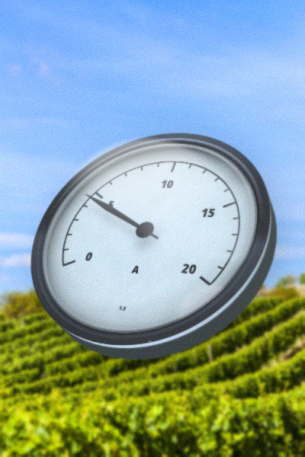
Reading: 4.5; A
